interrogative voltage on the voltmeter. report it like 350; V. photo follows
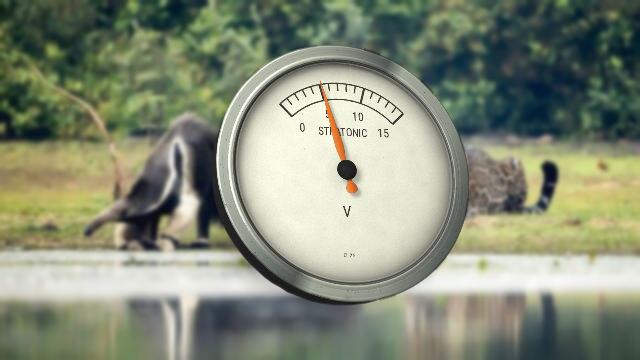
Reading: 5; V
